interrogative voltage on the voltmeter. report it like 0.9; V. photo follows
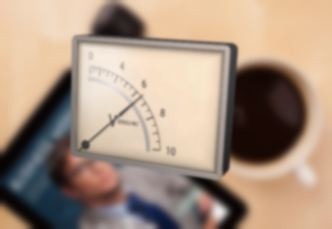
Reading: 6.5; V
